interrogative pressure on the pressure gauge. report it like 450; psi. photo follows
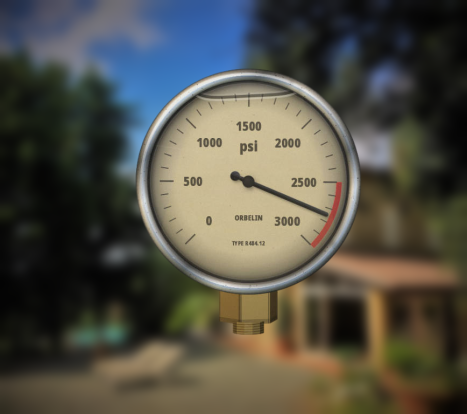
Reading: 2750; psi
